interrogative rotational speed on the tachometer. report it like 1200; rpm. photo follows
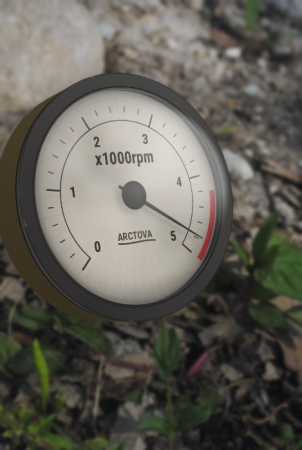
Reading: 4800; rpm
